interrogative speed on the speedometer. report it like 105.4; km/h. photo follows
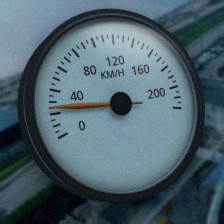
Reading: 25; km/h
